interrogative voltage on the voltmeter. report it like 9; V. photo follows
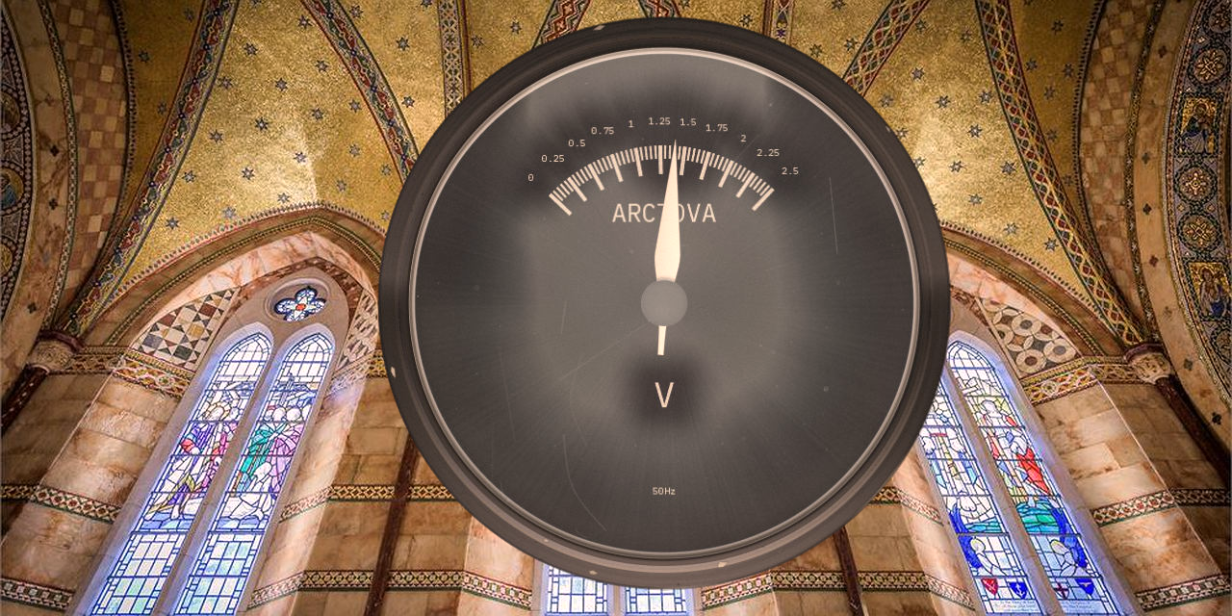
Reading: 1.4; V
